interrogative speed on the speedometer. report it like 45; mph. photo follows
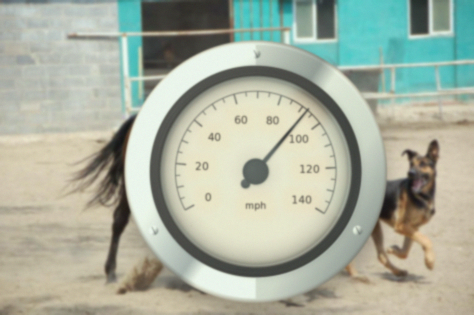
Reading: 92.5; mph
